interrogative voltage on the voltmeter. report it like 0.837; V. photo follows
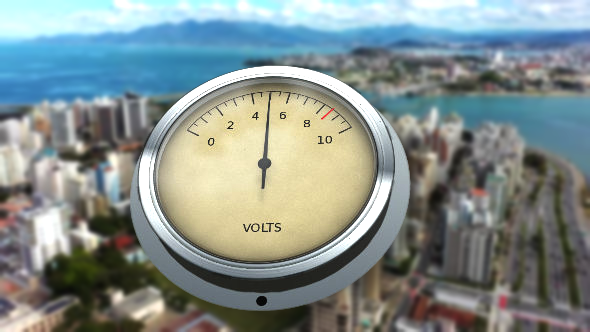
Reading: 5; V
